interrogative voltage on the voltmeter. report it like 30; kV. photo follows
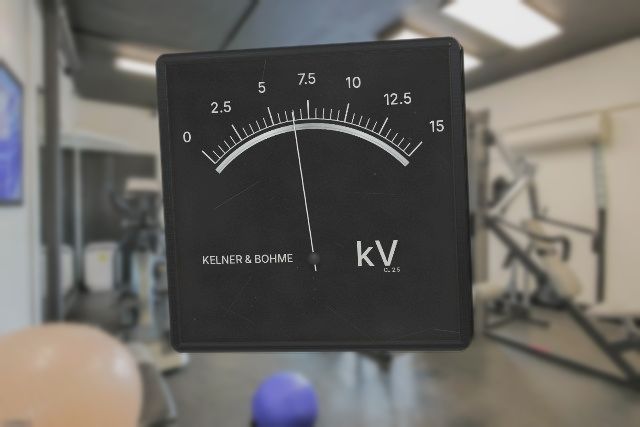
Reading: 6.5; kV
